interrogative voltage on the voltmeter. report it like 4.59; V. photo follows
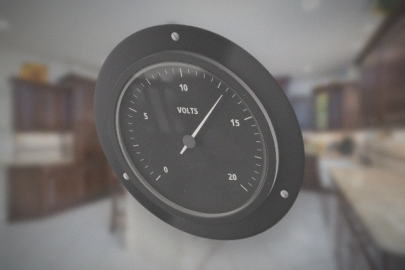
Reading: 13; V
